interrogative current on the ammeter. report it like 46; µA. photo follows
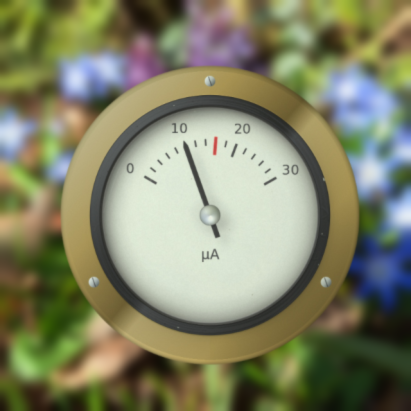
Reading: 10; µA
